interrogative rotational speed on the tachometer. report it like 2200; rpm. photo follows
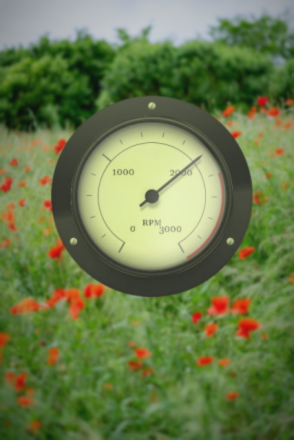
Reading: 2000; rpm
